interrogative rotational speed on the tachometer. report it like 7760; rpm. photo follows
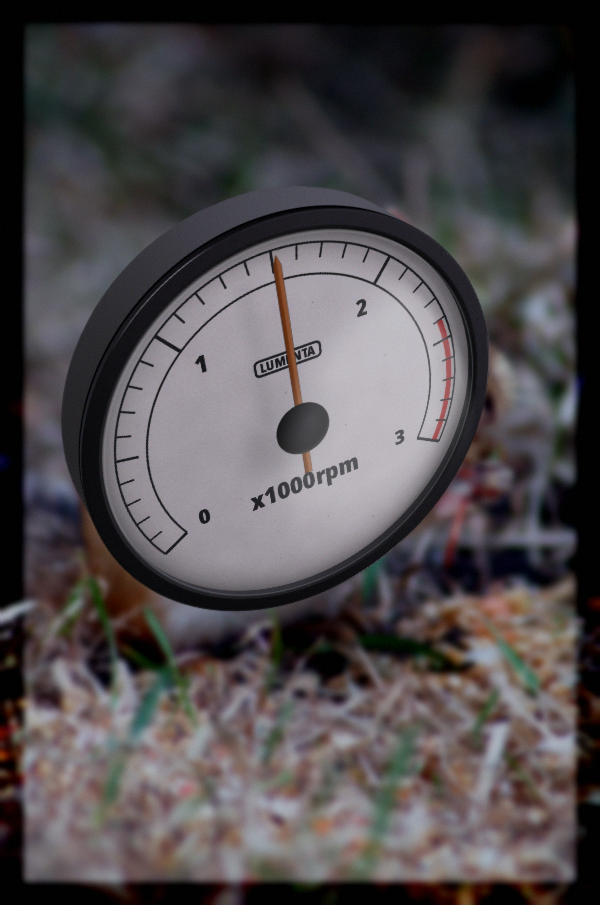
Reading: 1500; rpm
